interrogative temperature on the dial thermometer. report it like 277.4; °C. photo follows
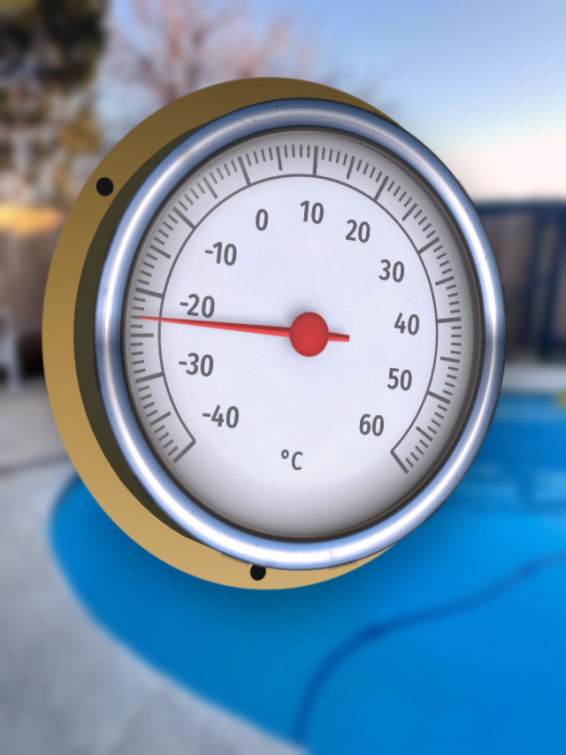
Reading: -23; °C
